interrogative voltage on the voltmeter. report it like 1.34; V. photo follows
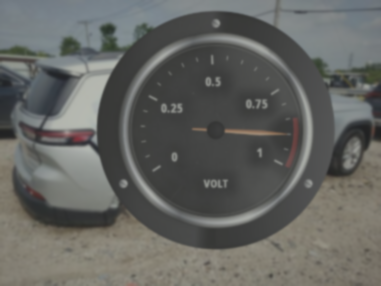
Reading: 0.9; V
